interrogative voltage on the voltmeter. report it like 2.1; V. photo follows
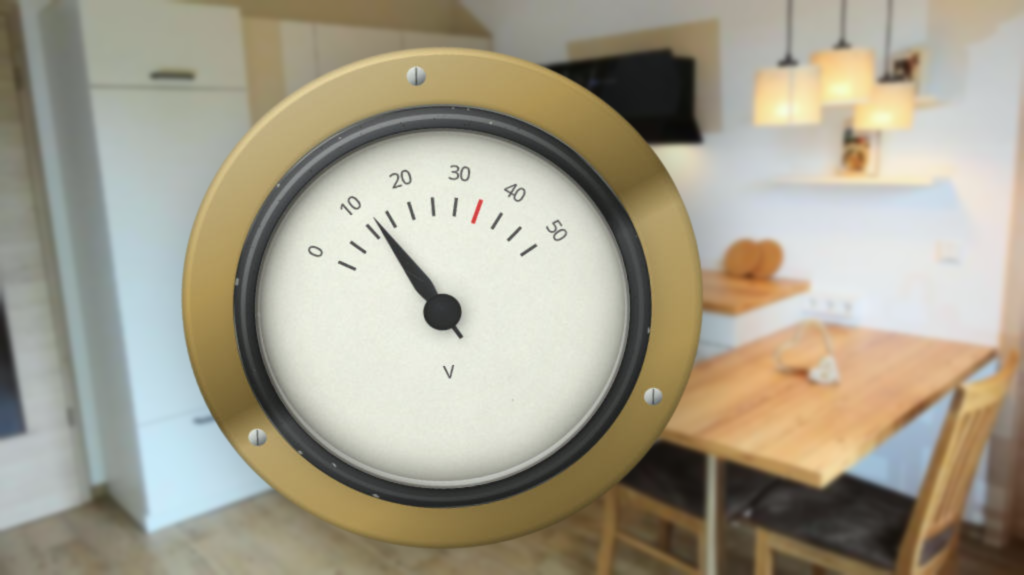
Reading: 12.5; V
